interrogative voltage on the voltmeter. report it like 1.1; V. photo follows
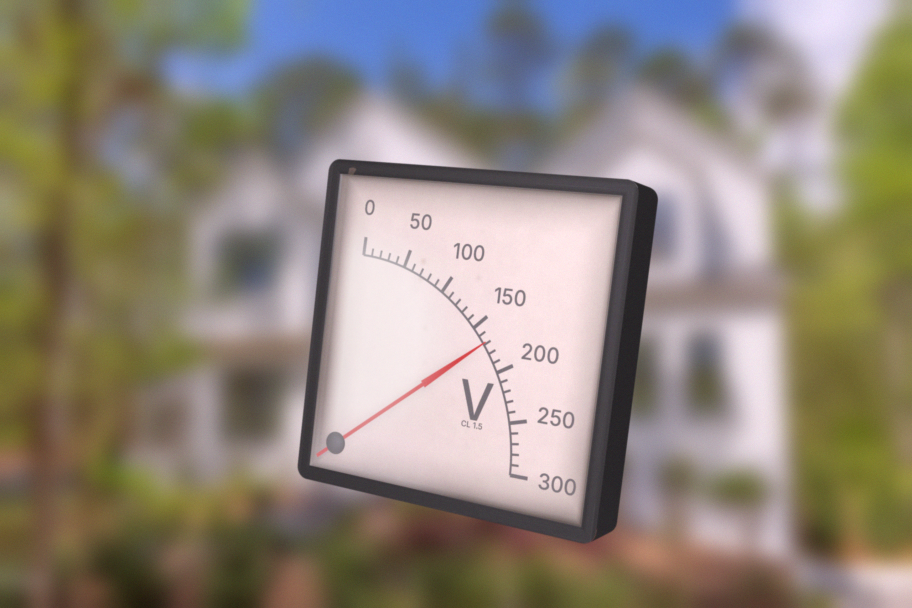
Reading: 170; V
